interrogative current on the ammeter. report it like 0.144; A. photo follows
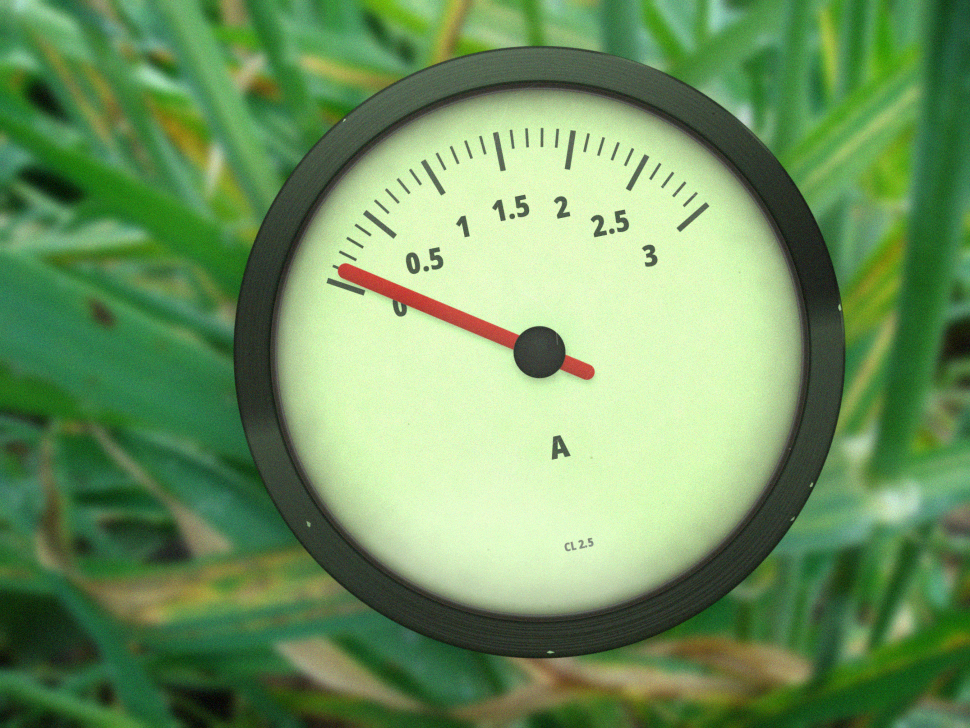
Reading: 0.1; A
